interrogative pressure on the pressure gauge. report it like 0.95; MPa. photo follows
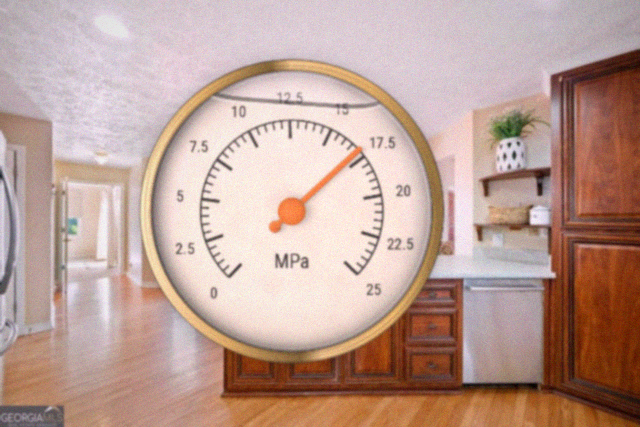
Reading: 17; MPa
